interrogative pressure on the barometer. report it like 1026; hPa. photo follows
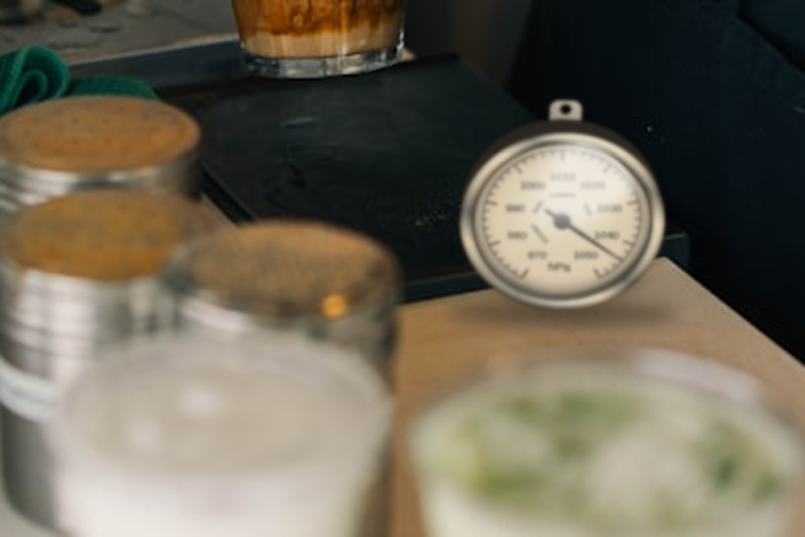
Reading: 1044; hPa
